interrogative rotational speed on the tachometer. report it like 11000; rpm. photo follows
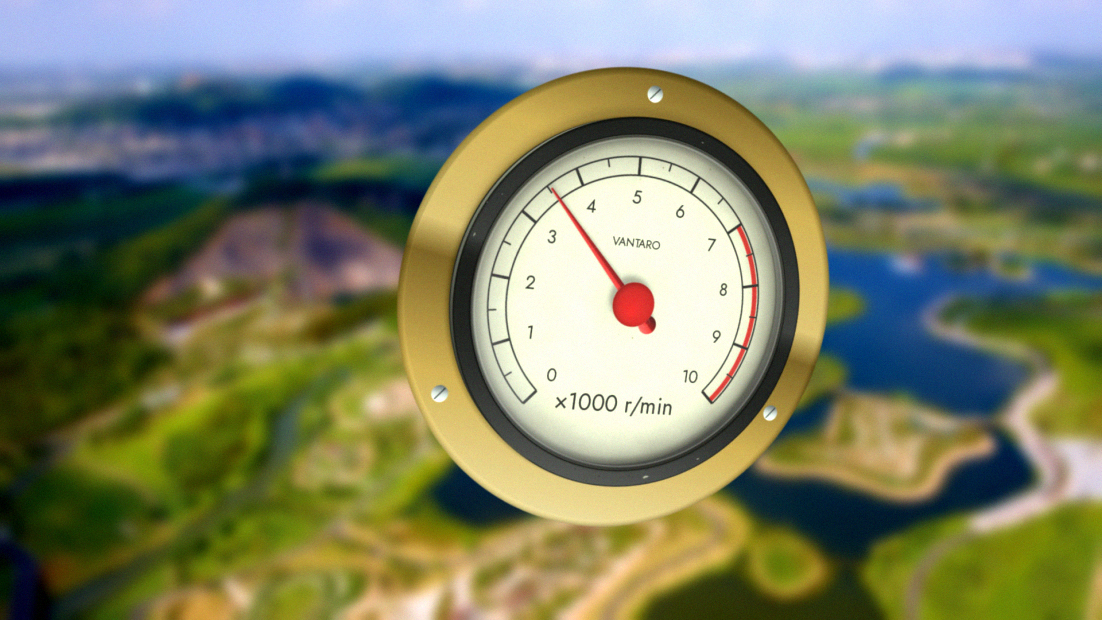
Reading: 3500; rpm
